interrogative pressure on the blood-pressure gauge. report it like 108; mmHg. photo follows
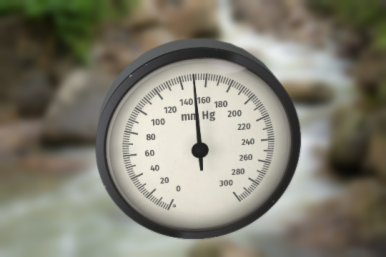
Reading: 150; mmHg
